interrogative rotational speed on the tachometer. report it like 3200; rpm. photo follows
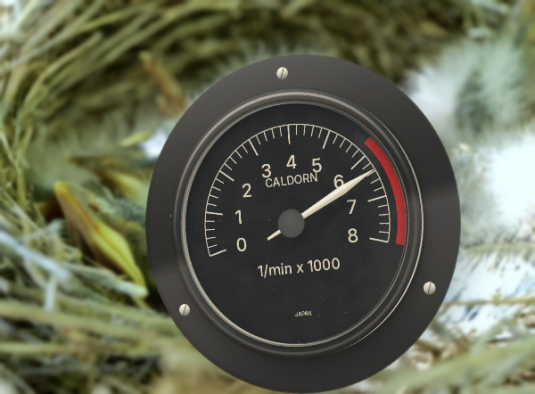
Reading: 6400; rpm
